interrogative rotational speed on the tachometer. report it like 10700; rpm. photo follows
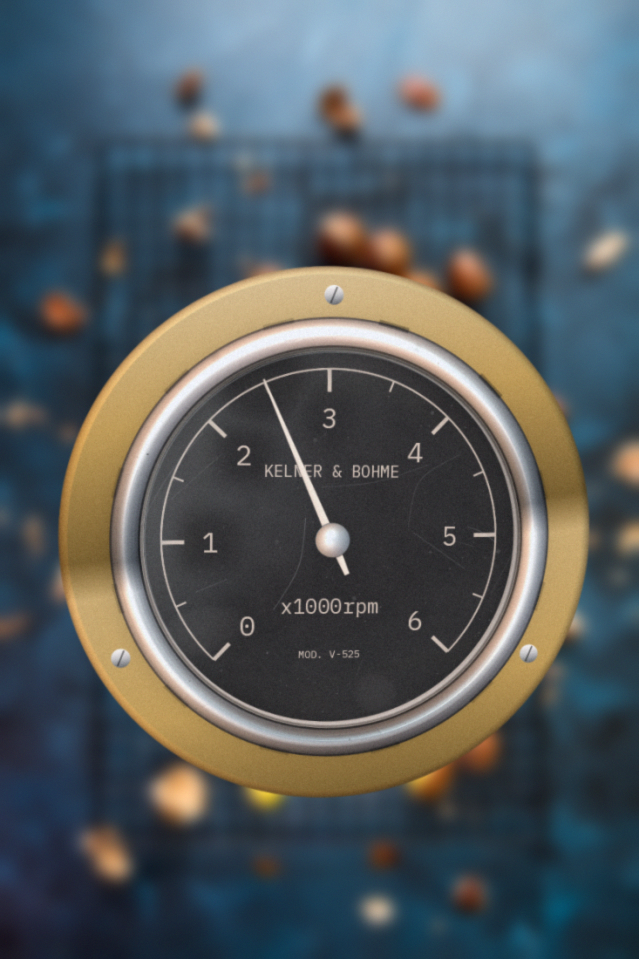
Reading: 2500; rpm
